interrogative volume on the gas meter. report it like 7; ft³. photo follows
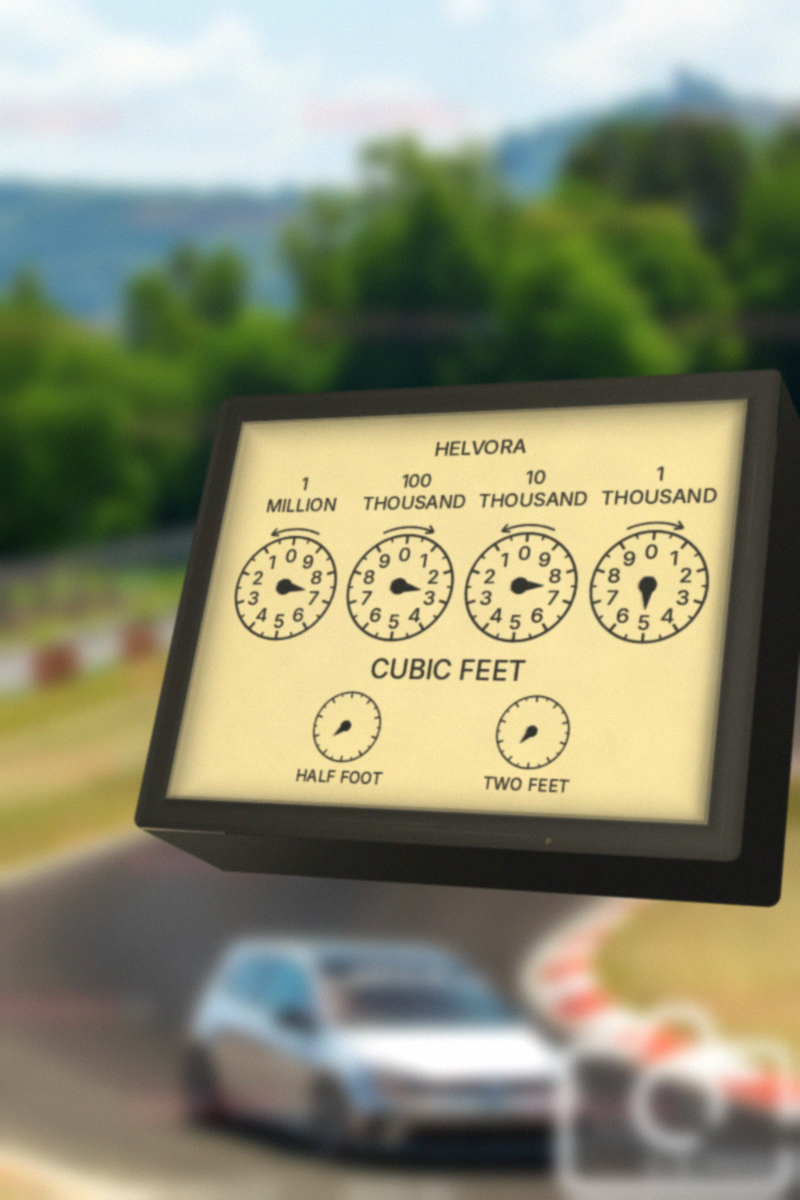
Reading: 727500; ft³
